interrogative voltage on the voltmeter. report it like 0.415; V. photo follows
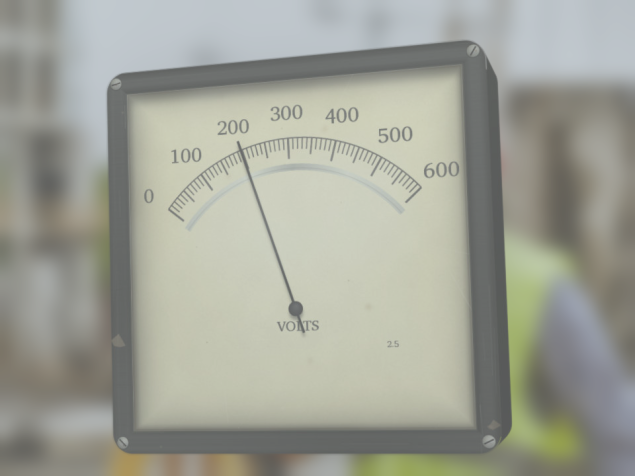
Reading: 200; V
